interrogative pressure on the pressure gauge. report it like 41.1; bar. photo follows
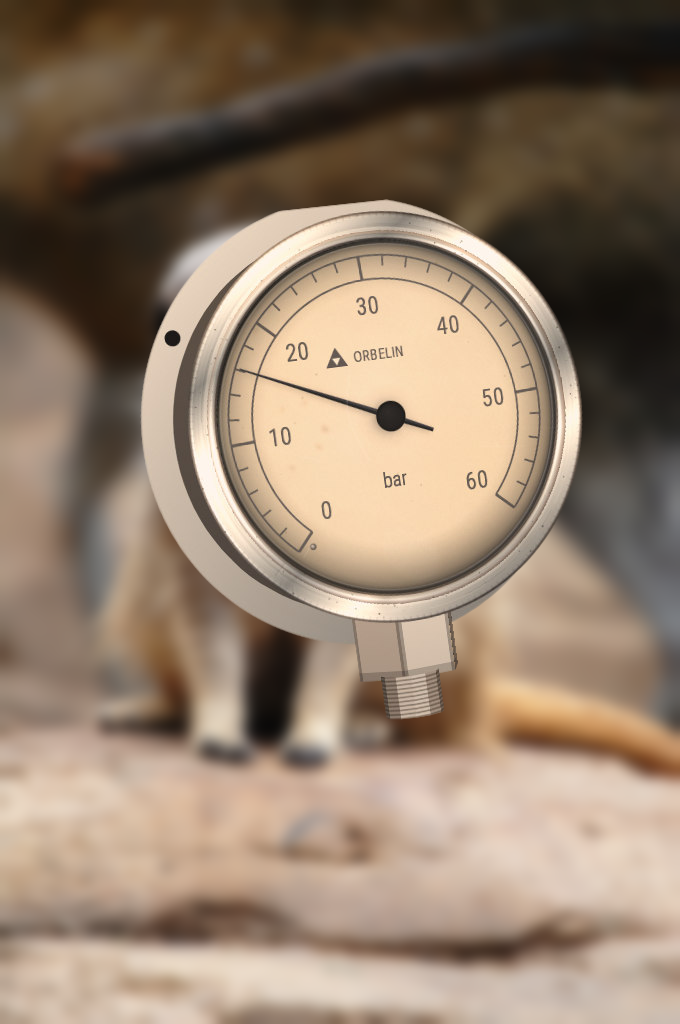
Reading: 16; bar
